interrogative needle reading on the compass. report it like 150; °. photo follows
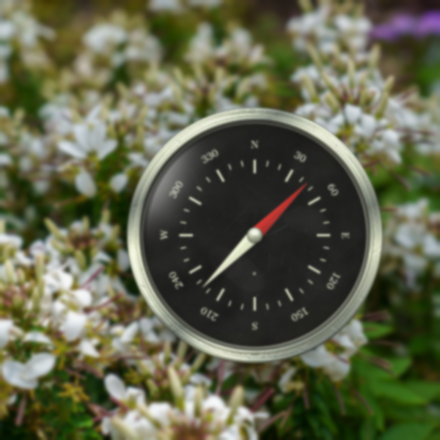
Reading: 45; °
